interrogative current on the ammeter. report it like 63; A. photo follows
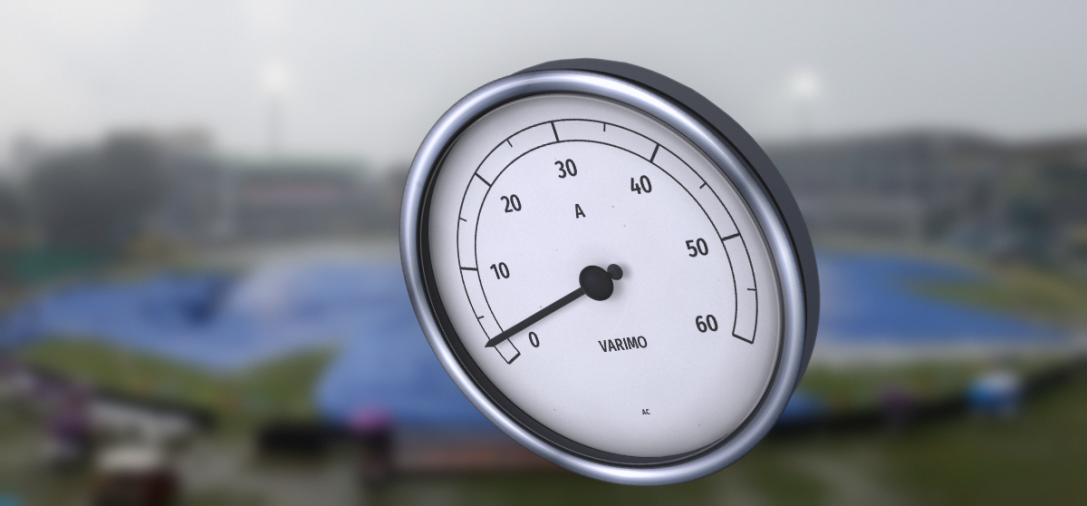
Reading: 2.5; A
